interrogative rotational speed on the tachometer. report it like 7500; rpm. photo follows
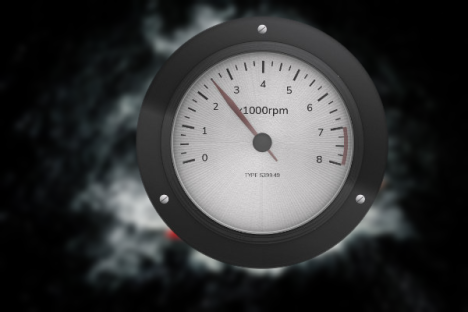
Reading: 2500; rpm
